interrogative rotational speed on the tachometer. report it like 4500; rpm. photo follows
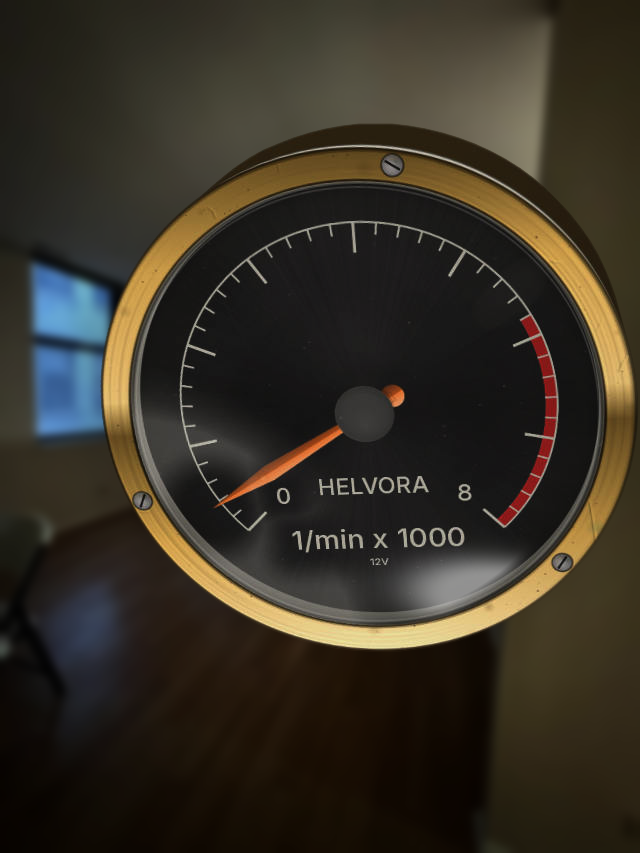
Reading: 400; rpm
